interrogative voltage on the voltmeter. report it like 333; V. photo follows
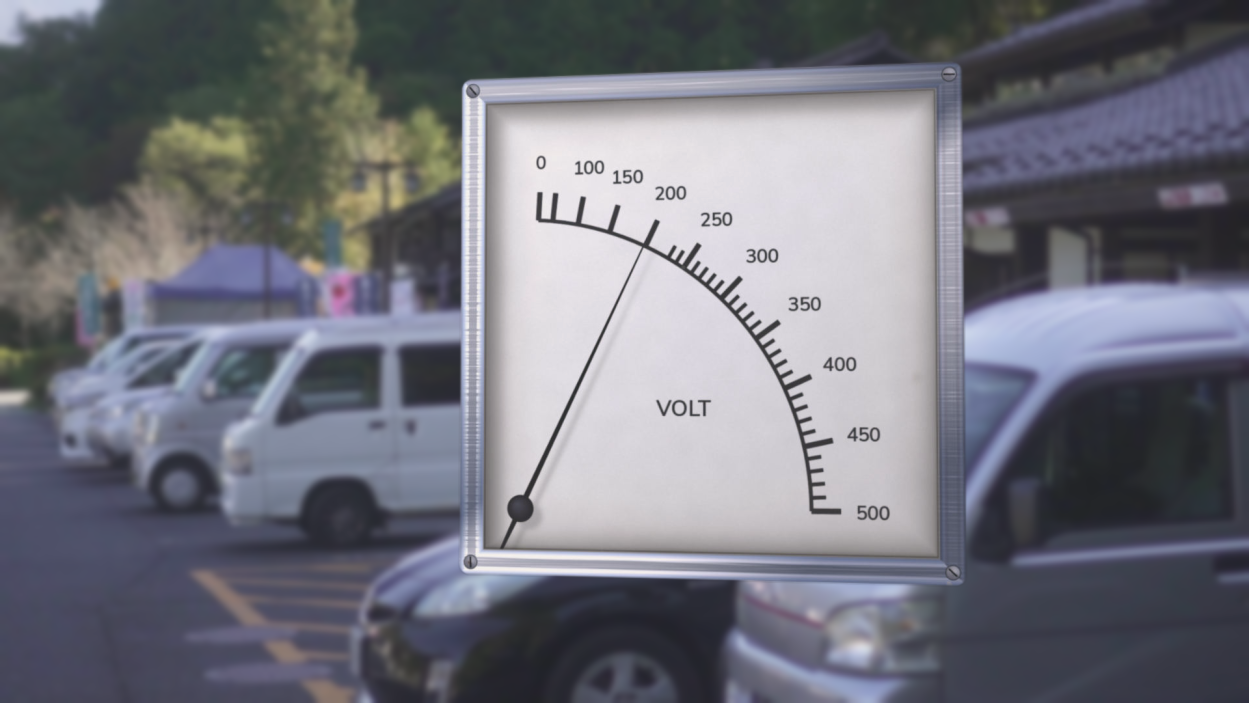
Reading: 200; V
